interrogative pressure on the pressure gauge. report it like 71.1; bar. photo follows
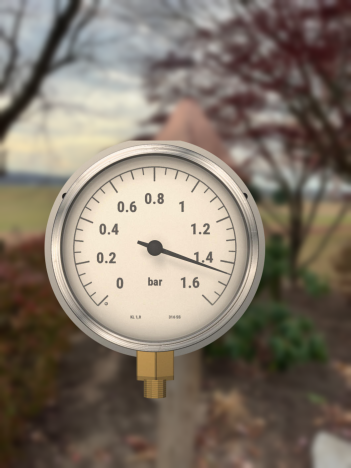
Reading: 1.45; bar
